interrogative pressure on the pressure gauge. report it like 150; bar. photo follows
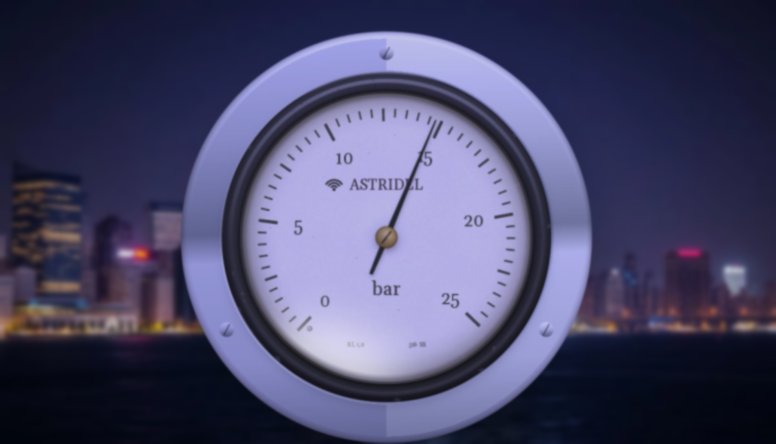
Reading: 14.75; bar
